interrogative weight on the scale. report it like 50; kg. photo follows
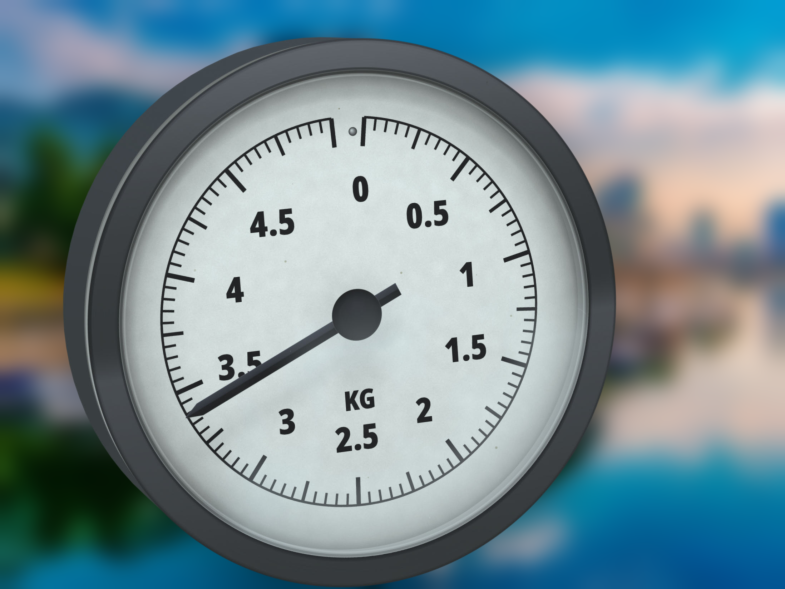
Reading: 3.4; kg
